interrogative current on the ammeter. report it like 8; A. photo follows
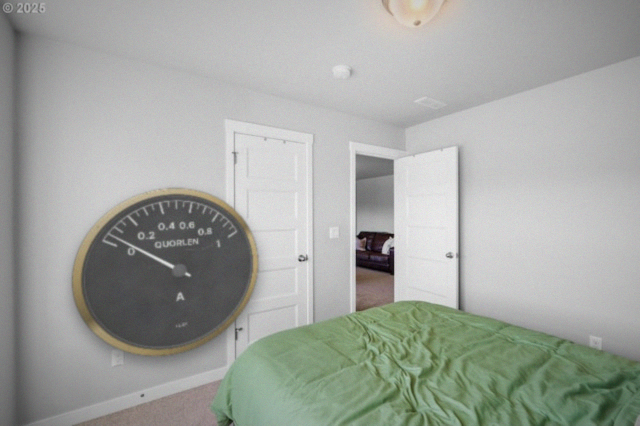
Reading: 0.05; A
